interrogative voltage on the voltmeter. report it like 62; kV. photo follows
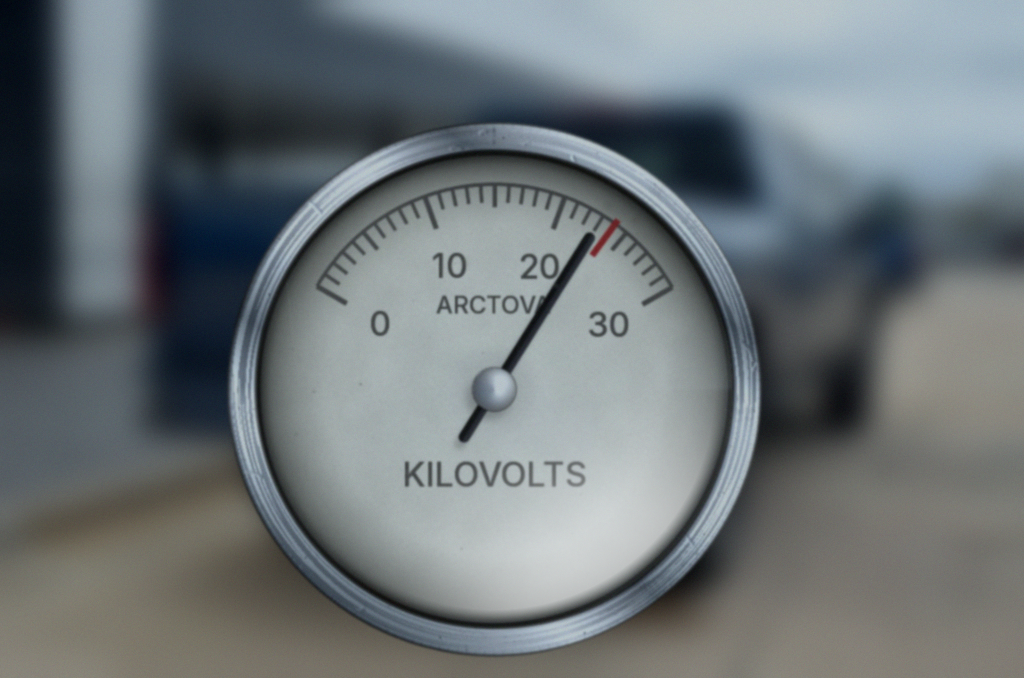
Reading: 23; kV
